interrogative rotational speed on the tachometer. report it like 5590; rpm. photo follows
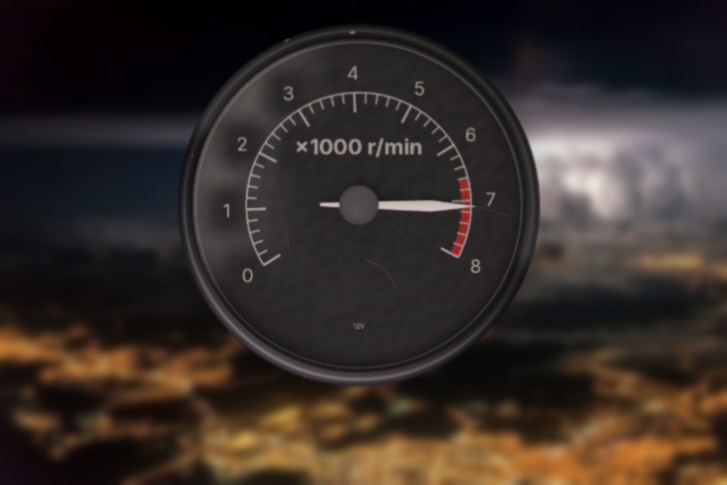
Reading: 7100; rpm
